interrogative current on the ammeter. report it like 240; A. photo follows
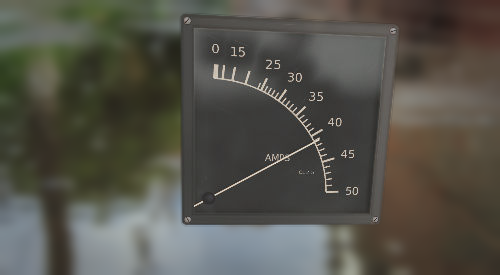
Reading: 41; A
